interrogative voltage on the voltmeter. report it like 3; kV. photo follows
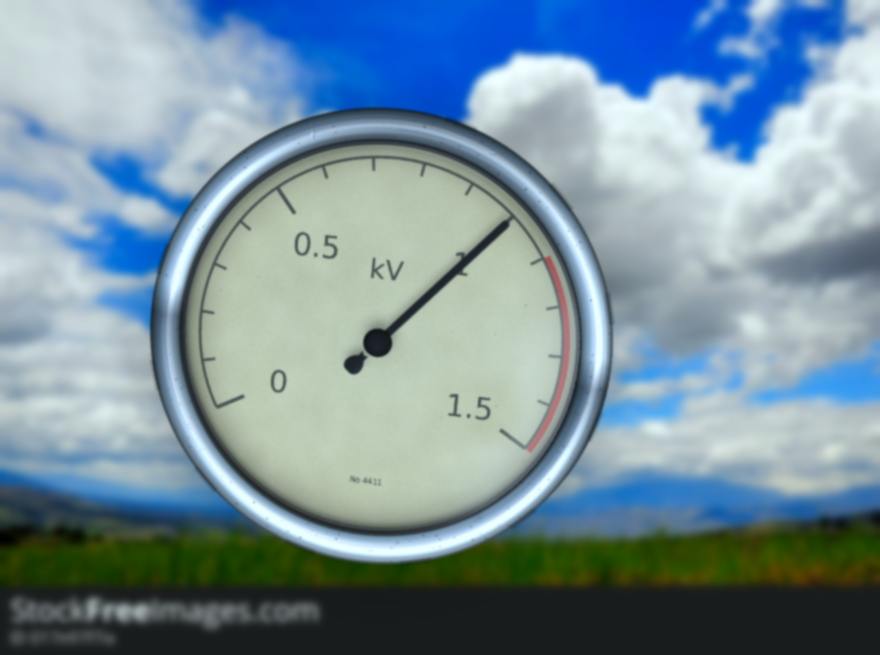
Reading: 1; kV
